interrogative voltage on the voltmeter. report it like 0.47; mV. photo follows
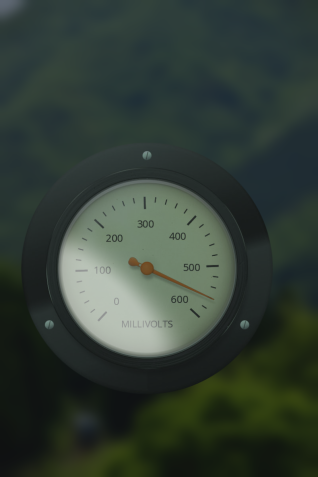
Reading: 560; mV
